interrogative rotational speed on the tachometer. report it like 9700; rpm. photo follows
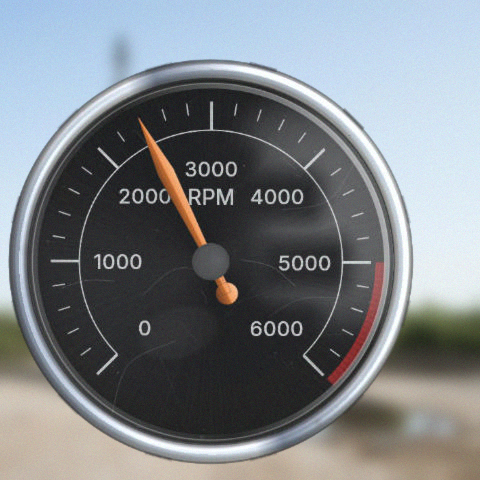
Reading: 2400; rpm
